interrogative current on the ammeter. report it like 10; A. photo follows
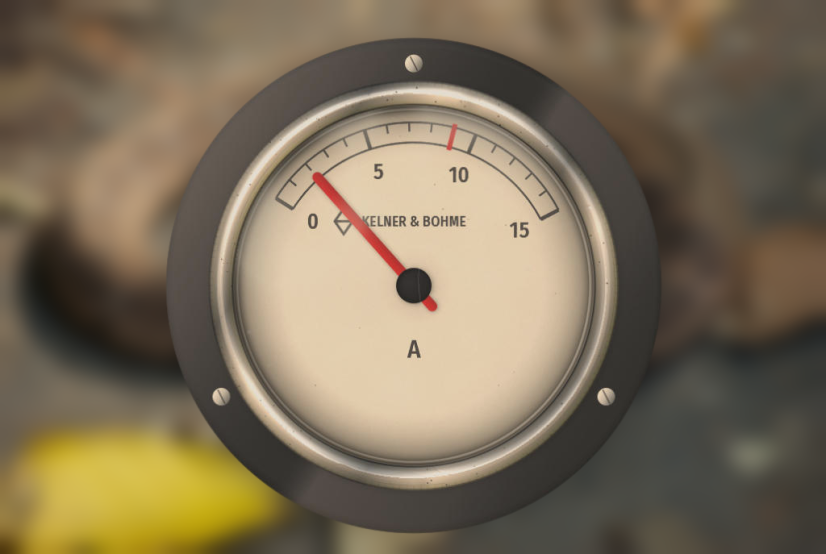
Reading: 2; A
